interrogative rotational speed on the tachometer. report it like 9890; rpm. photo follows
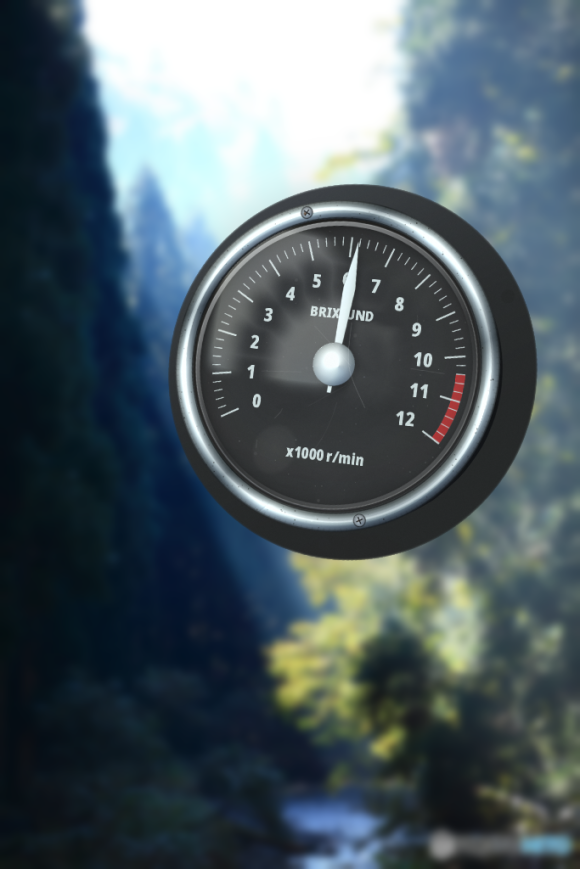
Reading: 6200; rpm
